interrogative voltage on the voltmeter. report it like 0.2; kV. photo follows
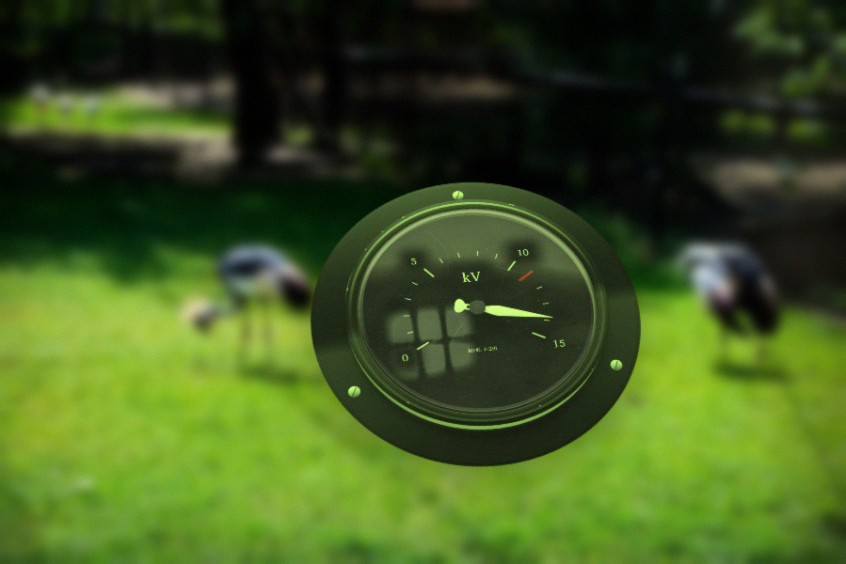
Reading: 14; kV
